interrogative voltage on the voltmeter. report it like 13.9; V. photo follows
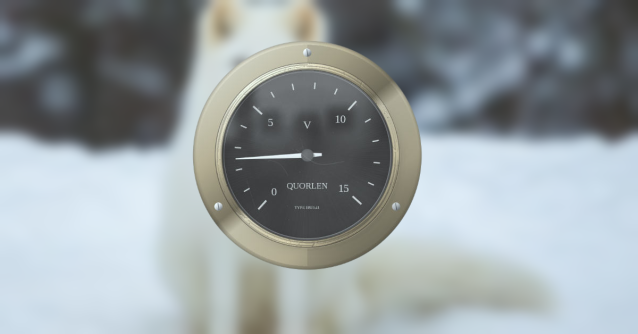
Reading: 2.5; V
